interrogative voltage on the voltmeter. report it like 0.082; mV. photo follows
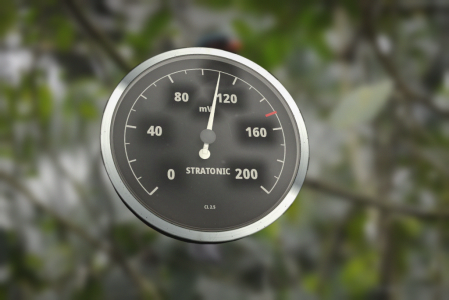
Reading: 110; mV
